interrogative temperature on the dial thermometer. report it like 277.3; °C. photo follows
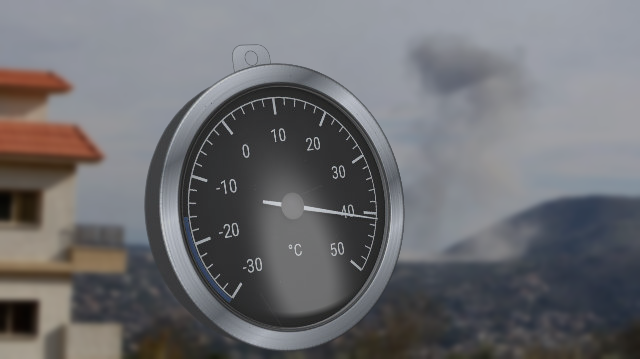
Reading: 41; °C
